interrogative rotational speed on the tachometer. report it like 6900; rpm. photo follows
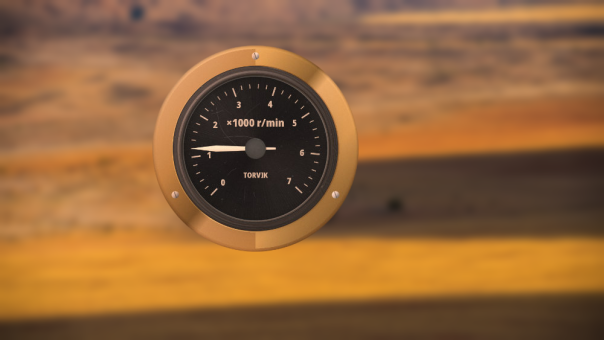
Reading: 1200; rpm
